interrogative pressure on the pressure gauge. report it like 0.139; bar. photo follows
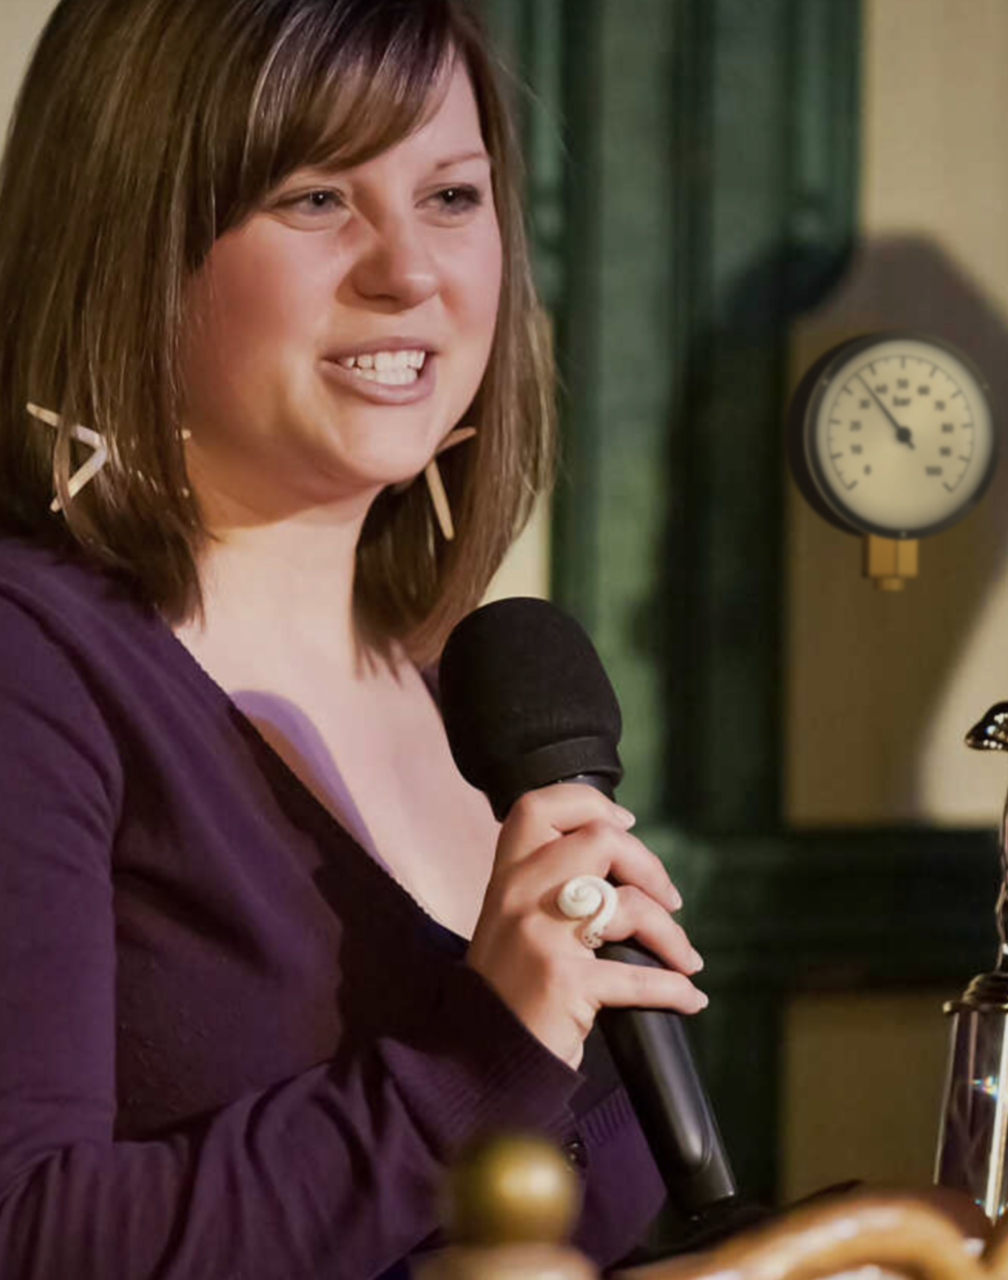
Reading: 35; bar
